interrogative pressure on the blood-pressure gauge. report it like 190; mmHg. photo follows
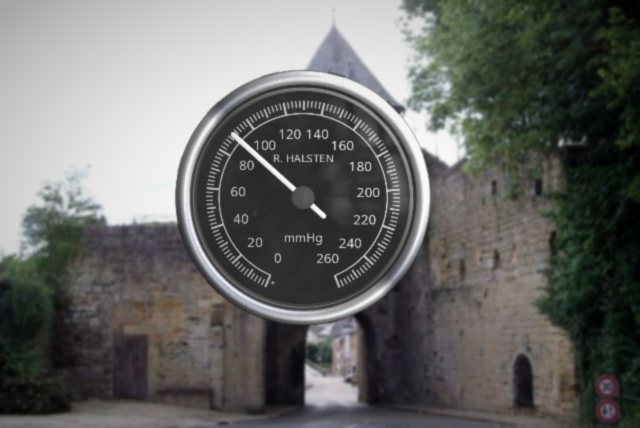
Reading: 90; mmHg
